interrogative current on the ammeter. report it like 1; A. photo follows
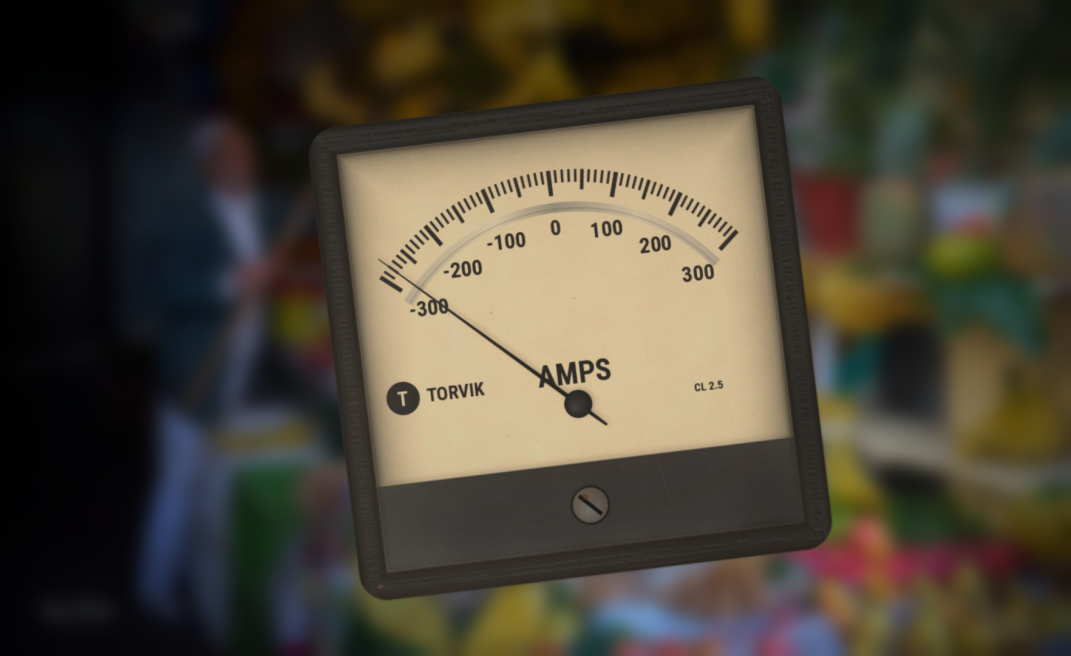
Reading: -280; A
